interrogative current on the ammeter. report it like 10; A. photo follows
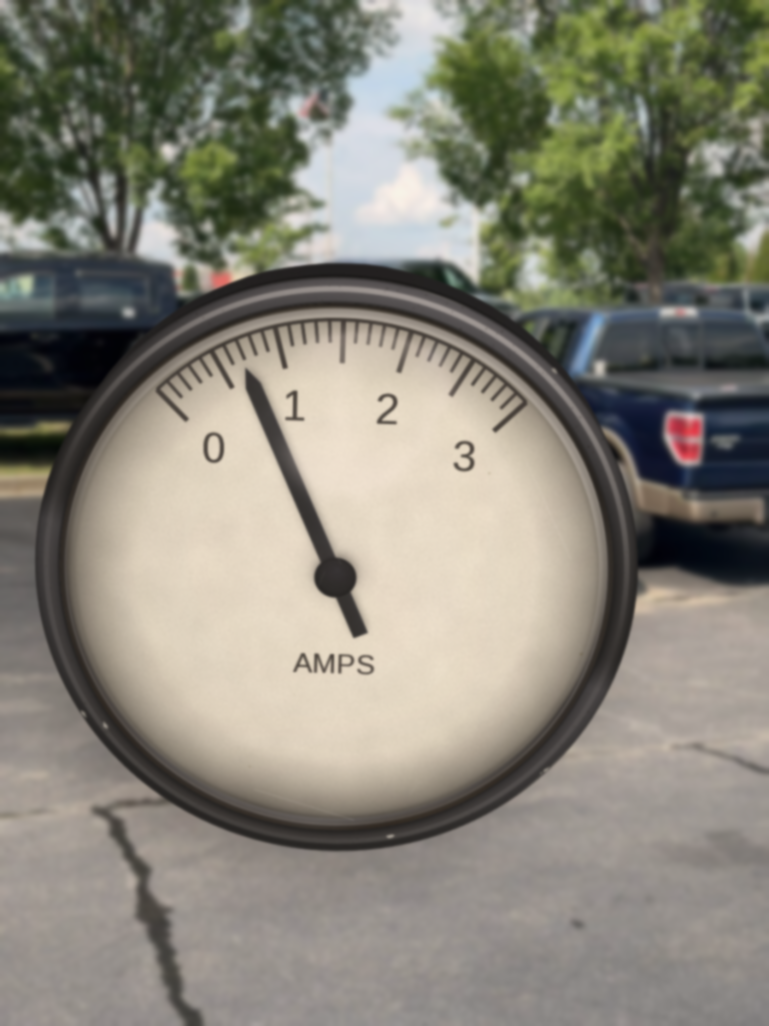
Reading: 0.7; A
